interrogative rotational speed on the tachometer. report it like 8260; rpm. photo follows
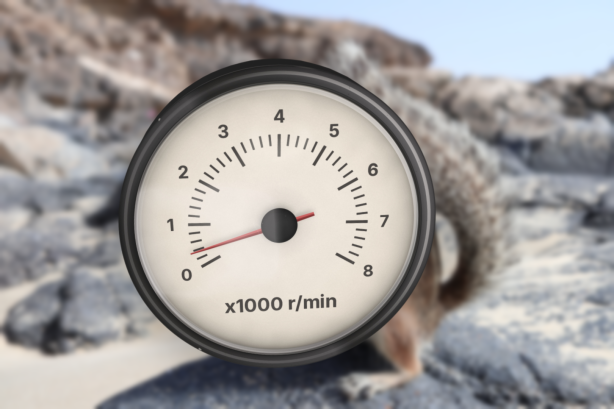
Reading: 400; rpm
